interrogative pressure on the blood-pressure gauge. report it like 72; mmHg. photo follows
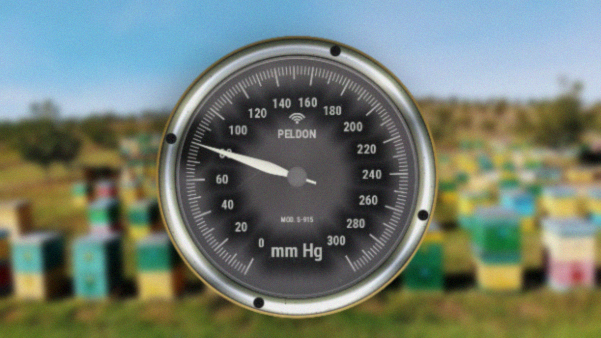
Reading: 80; mmHg
